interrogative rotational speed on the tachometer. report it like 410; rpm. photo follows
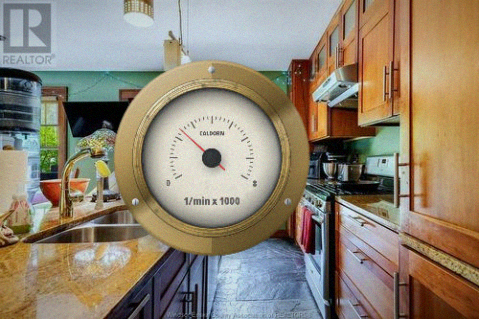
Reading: 2400; rpm
